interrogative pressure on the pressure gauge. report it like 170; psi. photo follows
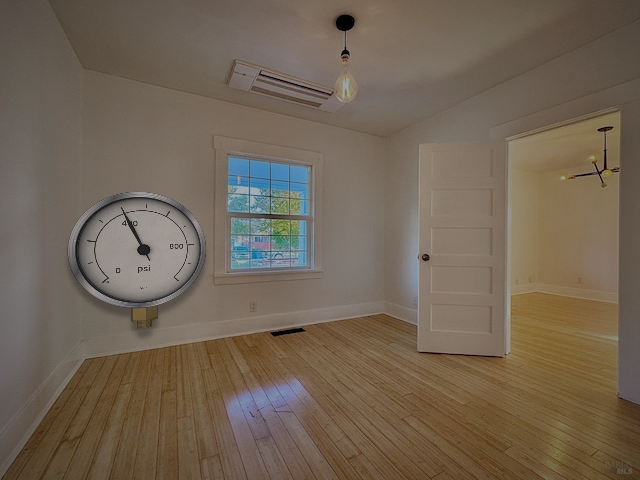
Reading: 400; psi
